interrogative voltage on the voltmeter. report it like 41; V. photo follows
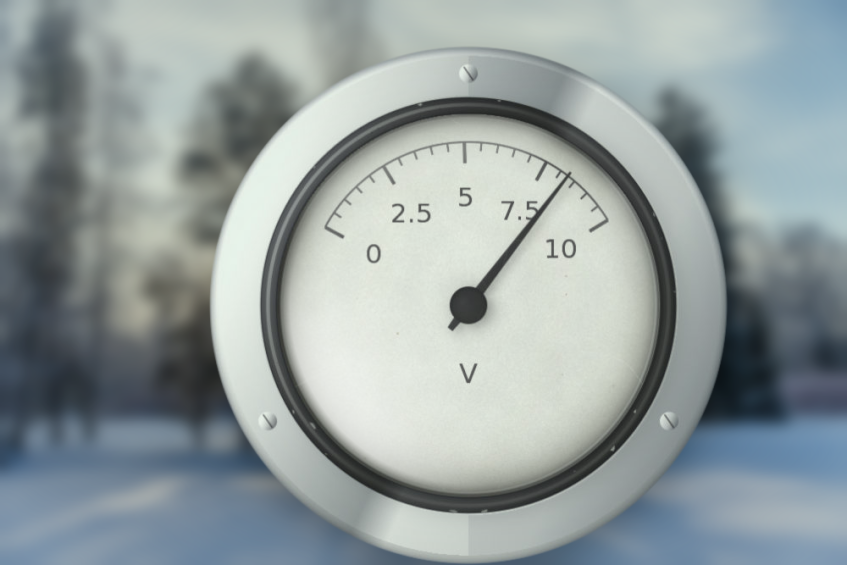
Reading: 8.25; V
